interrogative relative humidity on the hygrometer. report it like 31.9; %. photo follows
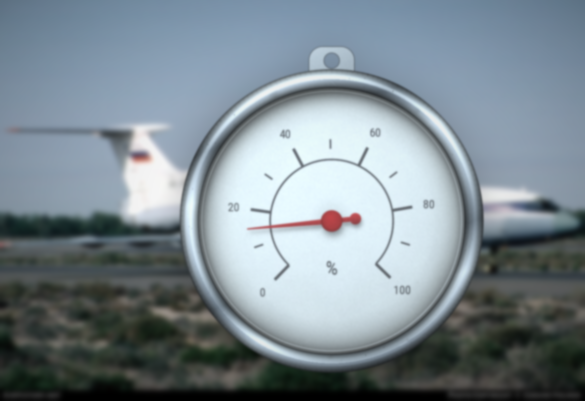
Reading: 15; %
